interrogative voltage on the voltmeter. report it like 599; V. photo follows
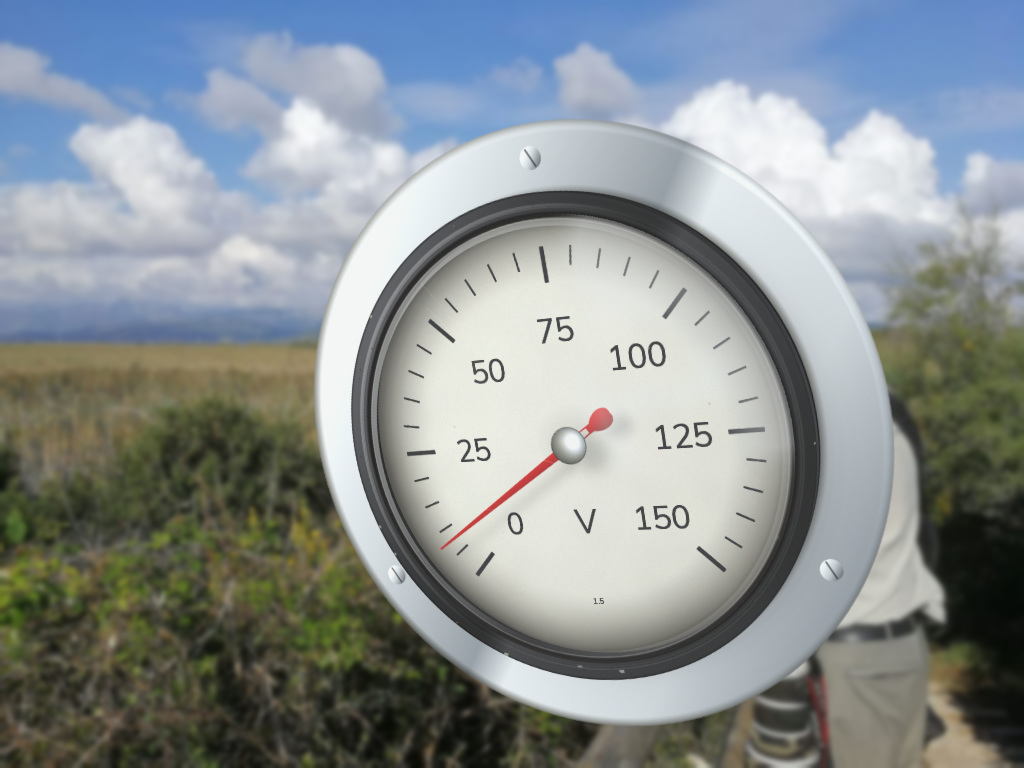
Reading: 7.5; V
